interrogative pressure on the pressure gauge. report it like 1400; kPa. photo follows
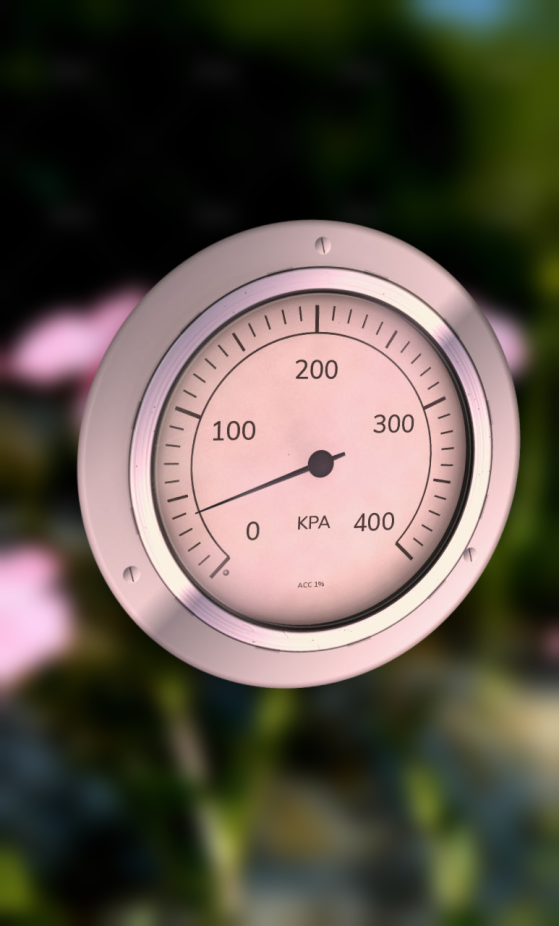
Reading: 40; kPa
